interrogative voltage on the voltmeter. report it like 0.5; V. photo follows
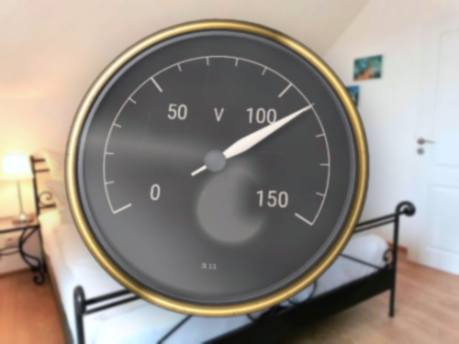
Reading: 110; V
